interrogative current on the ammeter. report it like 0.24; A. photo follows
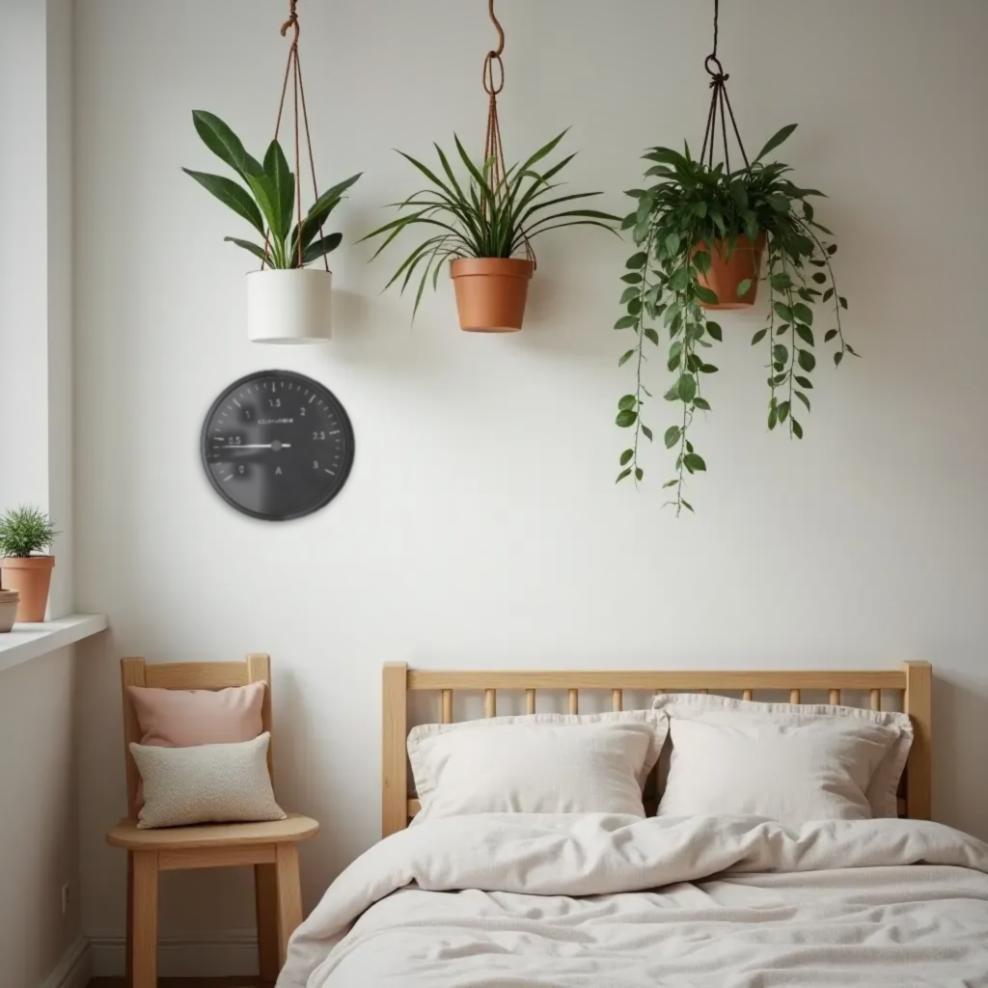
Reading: 0.4; A
